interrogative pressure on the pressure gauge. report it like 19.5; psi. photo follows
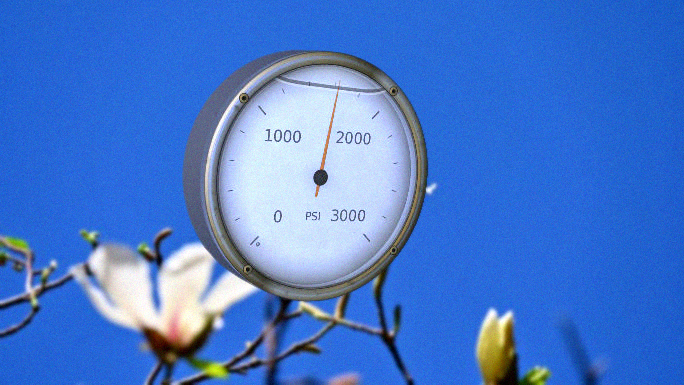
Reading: 1600; psi
